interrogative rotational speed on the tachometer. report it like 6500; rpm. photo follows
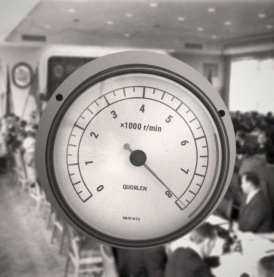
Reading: 7875; rpm
